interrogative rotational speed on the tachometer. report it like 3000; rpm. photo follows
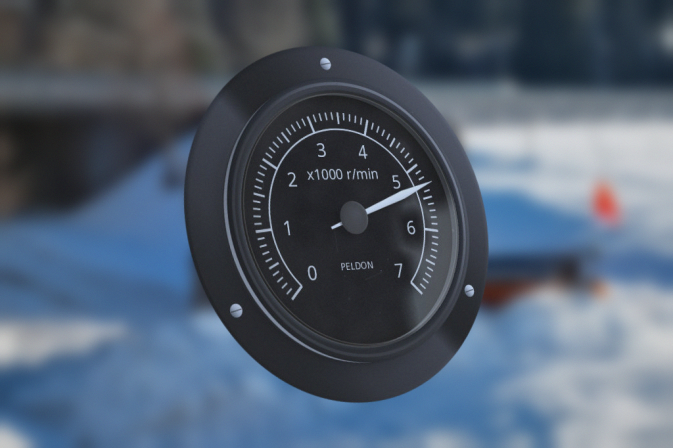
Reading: 5300; rpm
